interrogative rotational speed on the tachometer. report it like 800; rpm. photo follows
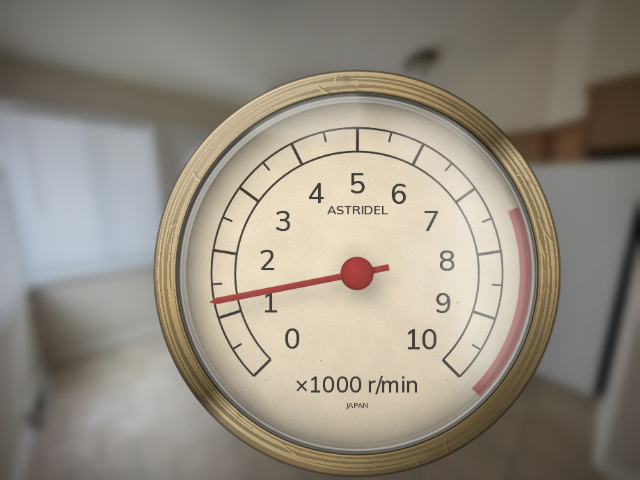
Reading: 1250; rpm
